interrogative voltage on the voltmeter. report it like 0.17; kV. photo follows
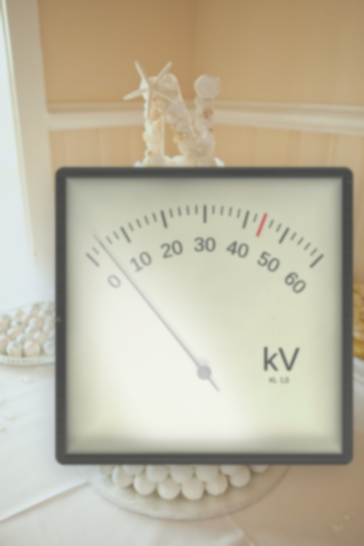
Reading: 4; kV
